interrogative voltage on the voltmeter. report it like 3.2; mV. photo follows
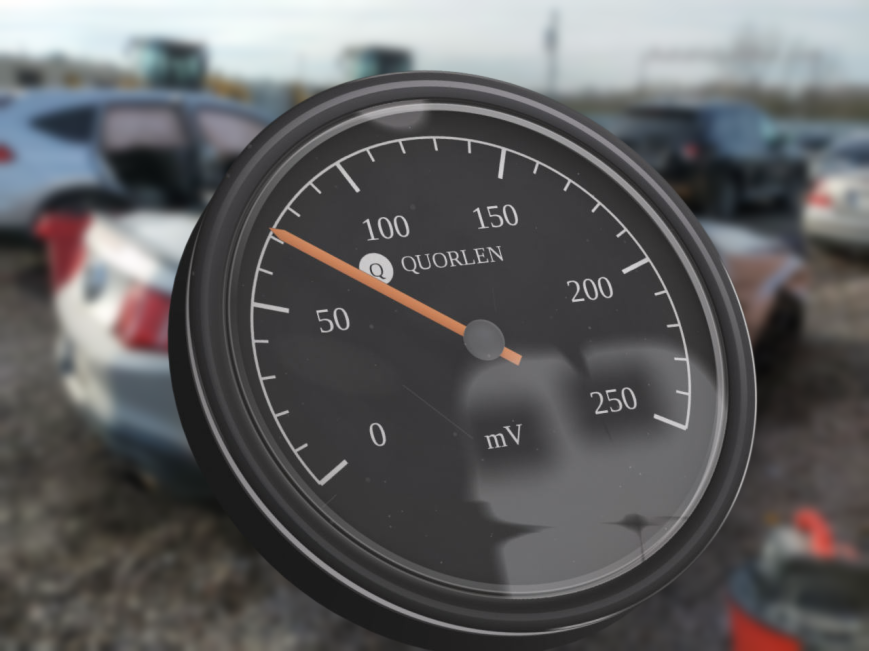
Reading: 70; mV
